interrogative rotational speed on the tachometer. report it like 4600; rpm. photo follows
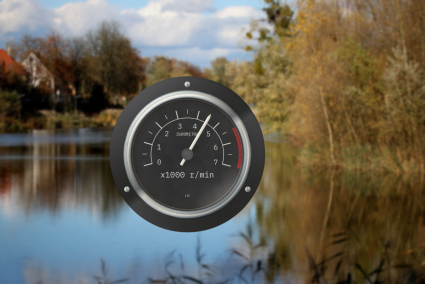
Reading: 4500; rpm
